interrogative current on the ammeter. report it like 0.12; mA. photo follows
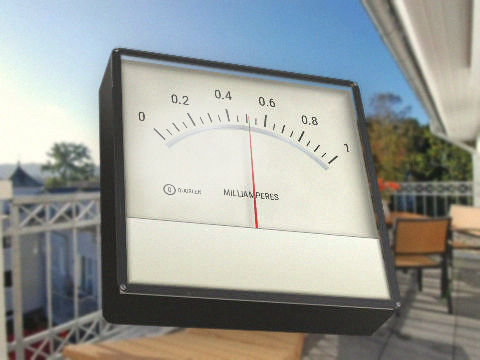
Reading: 0.5; mA
